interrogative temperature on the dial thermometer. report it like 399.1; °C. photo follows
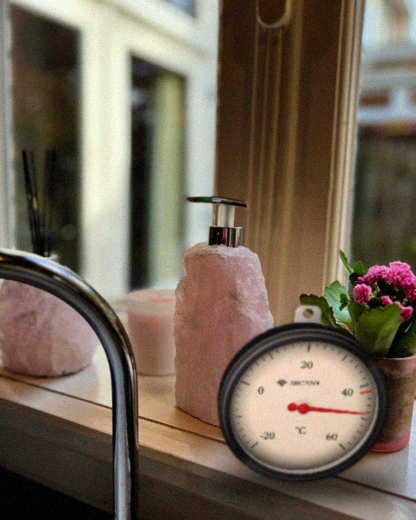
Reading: 48; °C
